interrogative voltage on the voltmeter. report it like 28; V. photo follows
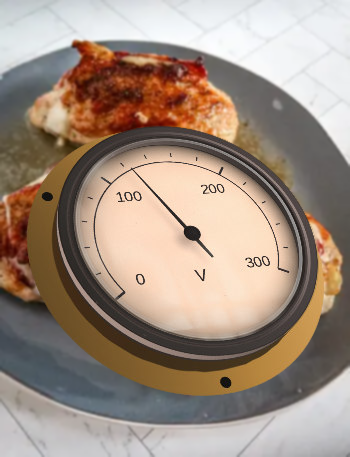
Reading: 120; V
